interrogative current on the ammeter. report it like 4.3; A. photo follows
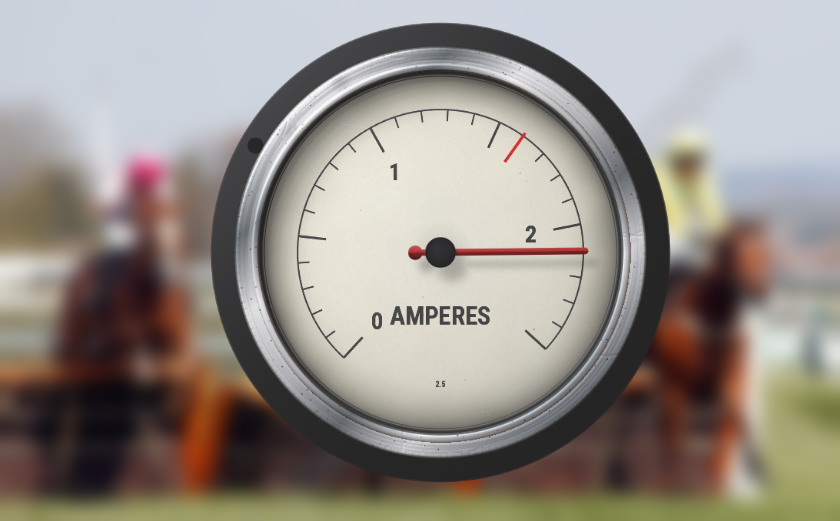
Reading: 2.1; A
